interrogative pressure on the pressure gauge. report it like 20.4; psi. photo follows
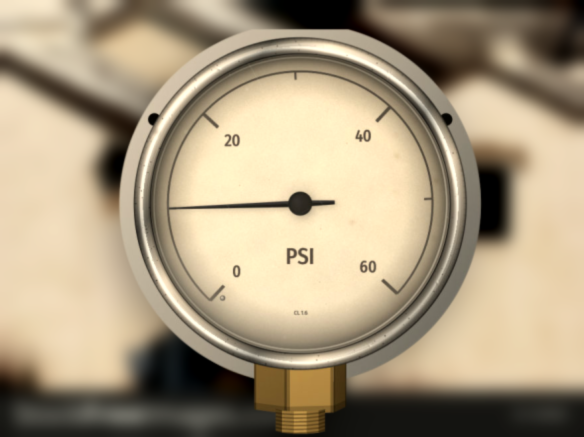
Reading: 10; psi
